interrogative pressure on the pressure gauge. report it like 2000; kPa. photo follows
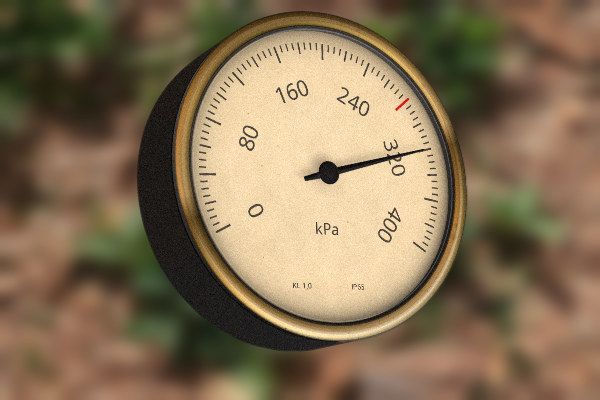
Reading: 320; kPa
